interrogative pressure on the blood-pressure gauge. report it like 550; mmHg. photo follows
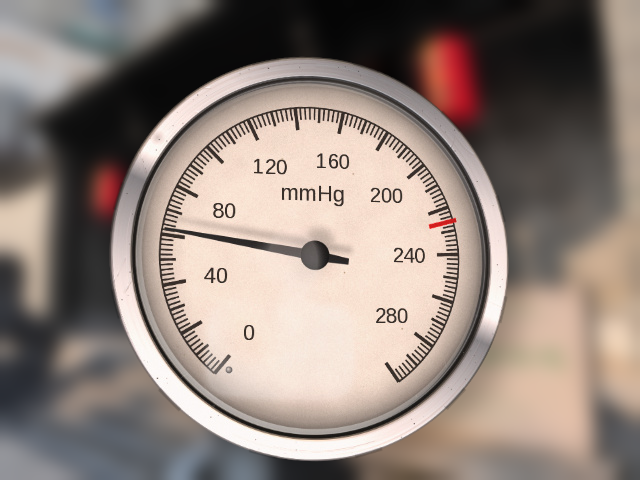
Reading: 62; mmHg
